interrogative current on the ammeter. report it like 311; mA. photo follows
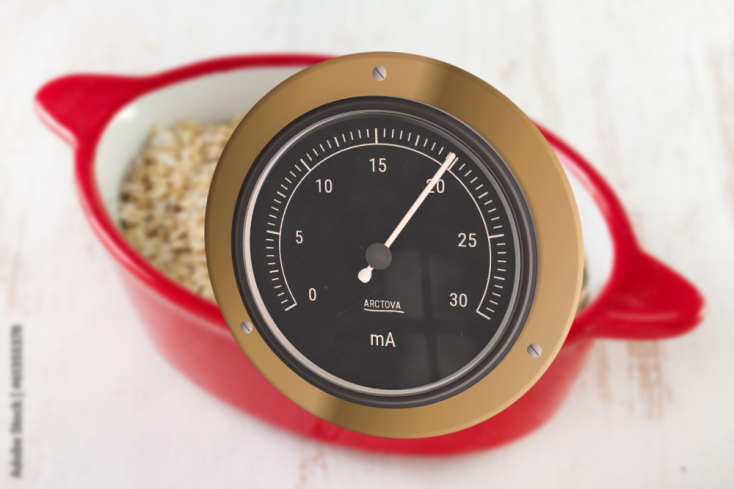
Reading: 19.75; mA
